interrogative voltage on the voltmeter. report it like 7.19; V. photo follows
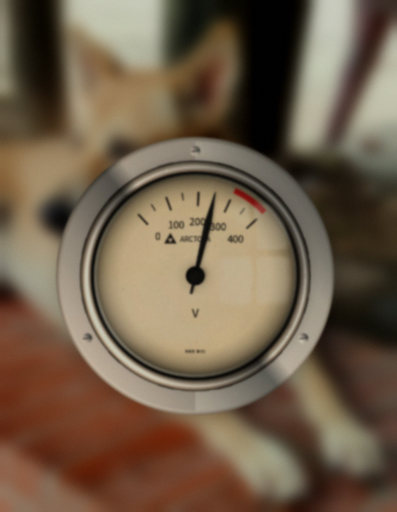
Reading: 250; V
